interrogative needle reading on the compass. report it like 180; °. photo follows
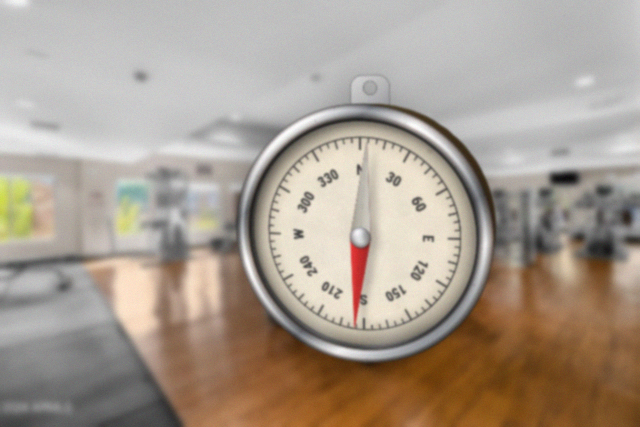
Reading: 185; °
